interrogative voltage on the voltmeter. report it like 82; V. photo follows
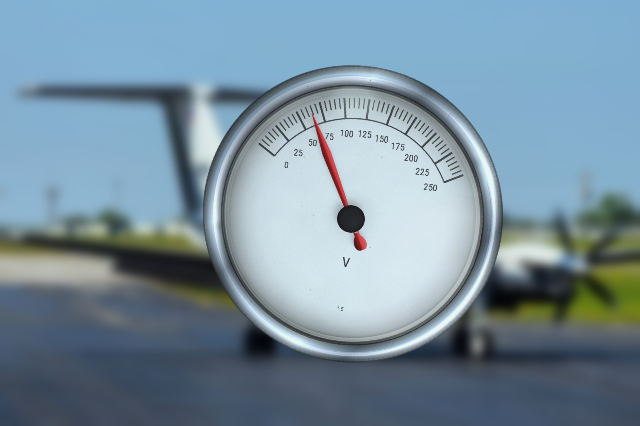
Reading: 65; V
